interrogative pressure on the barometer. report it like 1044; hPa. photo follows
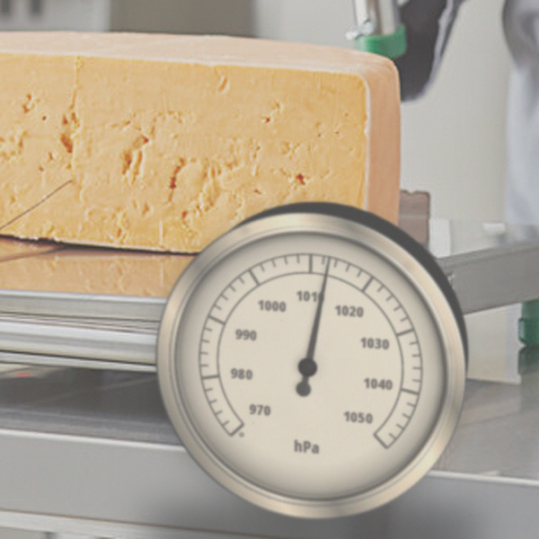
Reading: 1013; hPa
